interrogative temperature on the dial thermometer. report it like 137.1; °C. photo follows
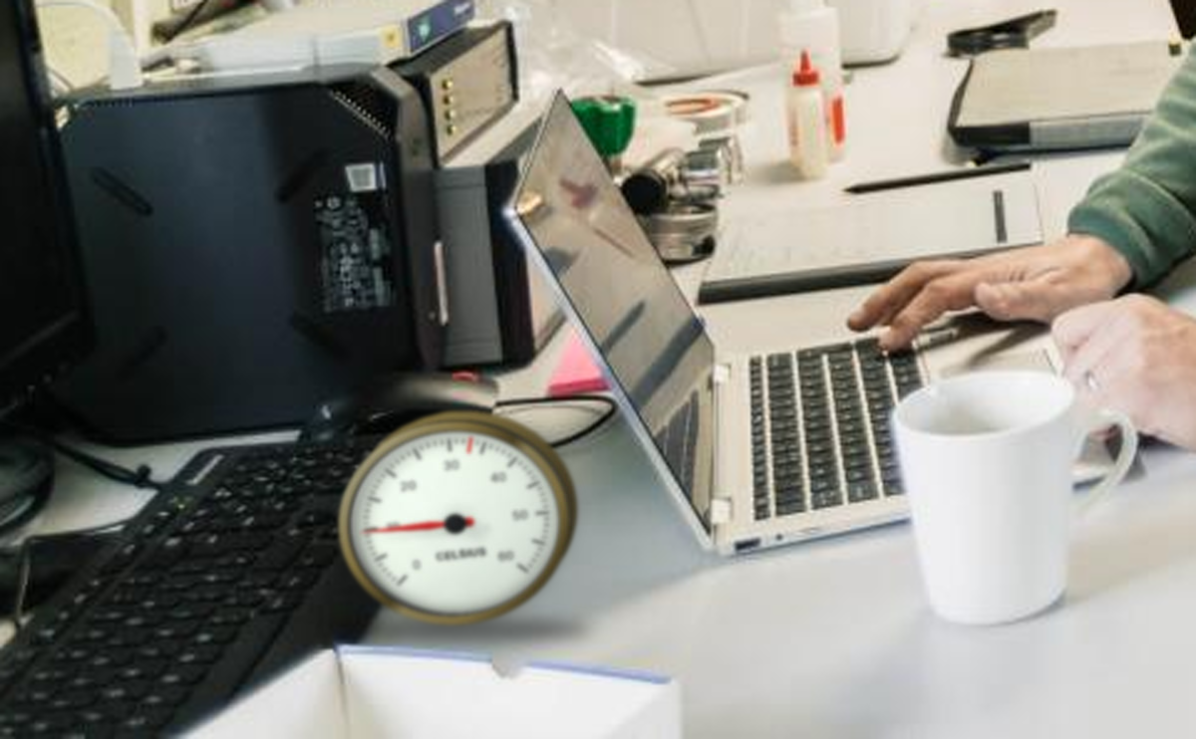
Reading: 10; °C
